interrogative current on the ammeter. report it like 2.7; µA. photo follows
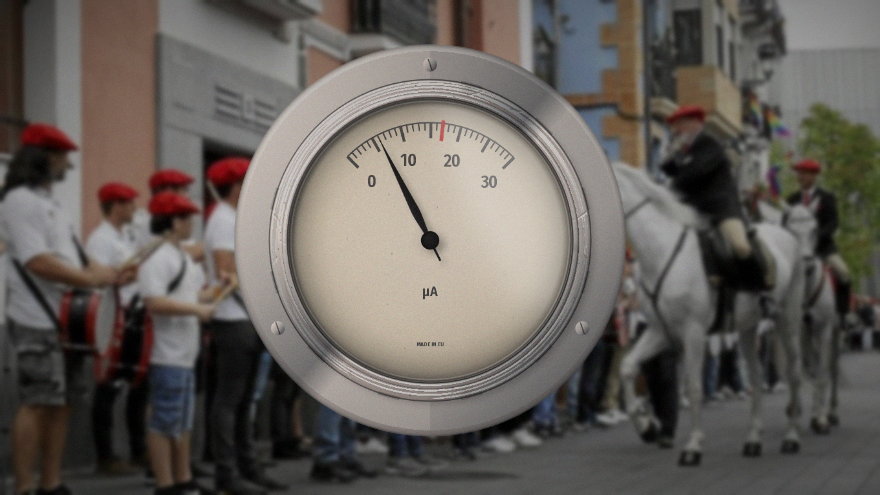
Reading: 6; µA
